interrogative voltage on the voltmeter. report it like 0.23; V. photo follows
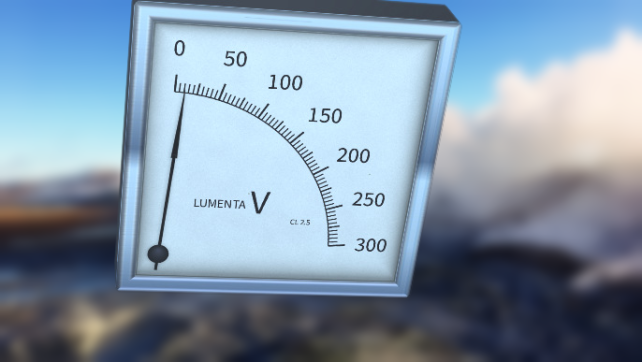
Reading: 10; V
